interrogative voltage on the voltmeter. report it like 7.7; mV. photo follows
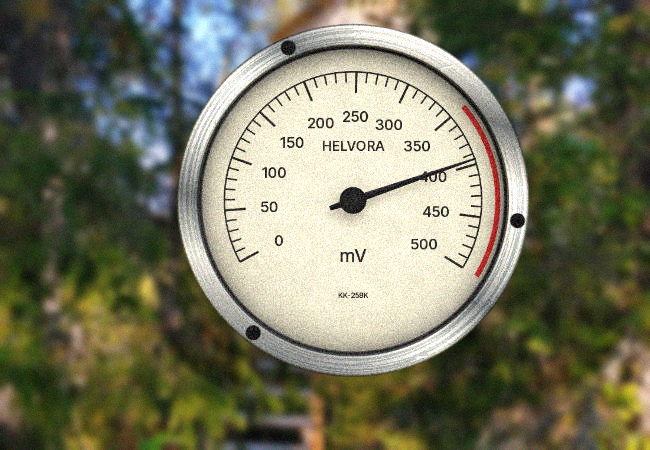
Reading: 395; mV
